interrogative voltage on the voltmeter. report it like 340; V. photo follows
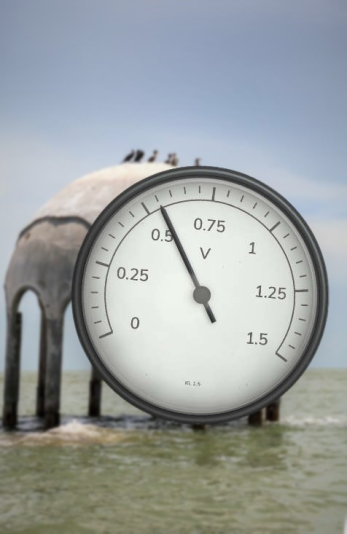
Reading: 0.55; V
